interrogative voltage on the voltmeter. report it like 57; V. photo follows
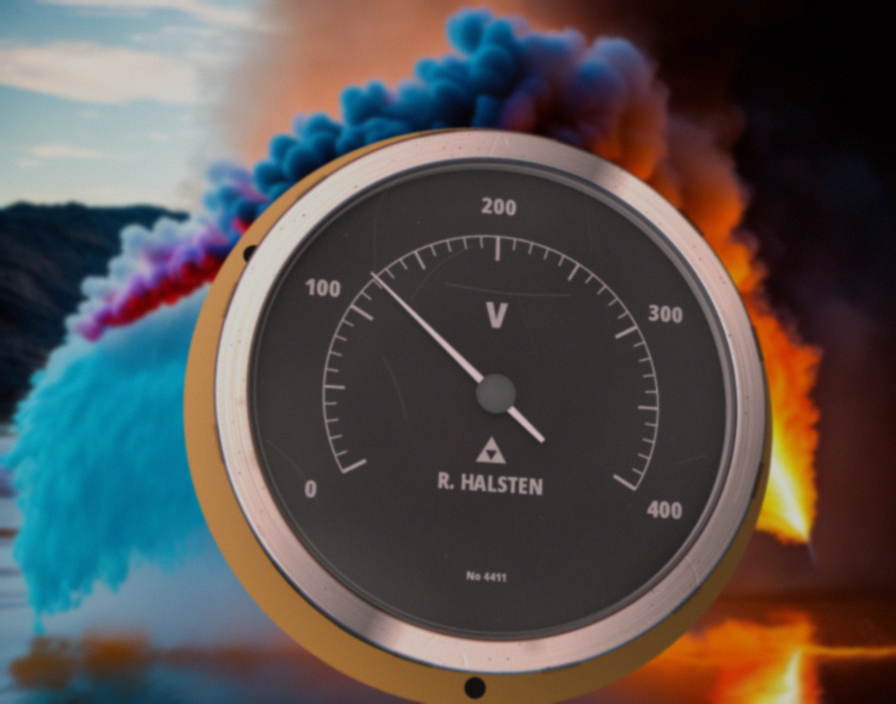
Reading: 120; V
